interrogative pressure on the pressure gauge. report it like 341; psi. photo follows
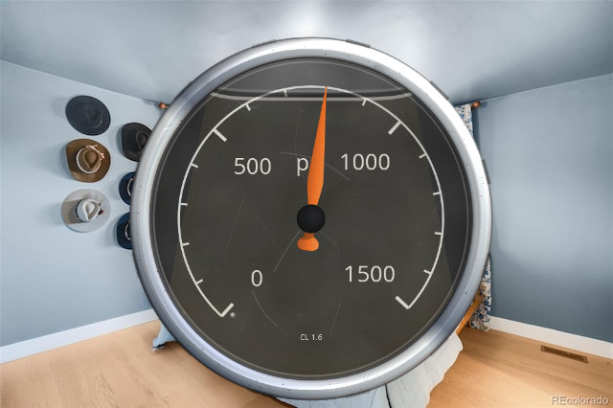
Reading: 800; psi
